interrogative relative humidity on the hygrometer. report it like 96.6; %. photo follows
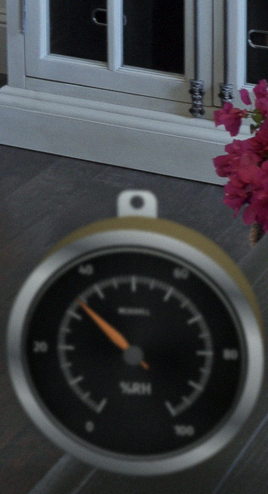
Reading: 35; %
